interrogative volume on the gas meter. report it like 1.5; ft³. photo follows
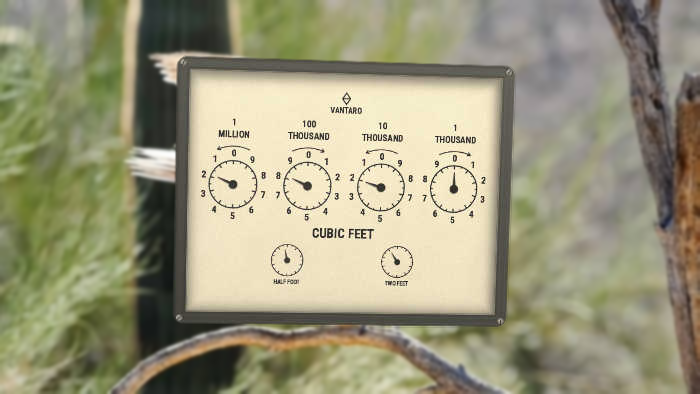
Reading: 182000; ft³
